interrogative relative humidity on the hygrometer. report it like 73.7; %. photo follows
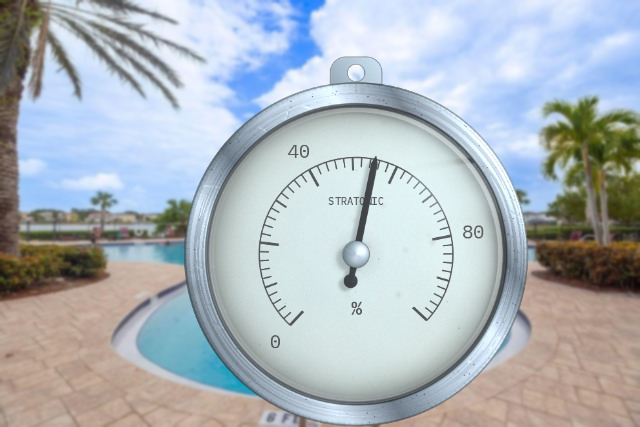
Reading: 55; %
